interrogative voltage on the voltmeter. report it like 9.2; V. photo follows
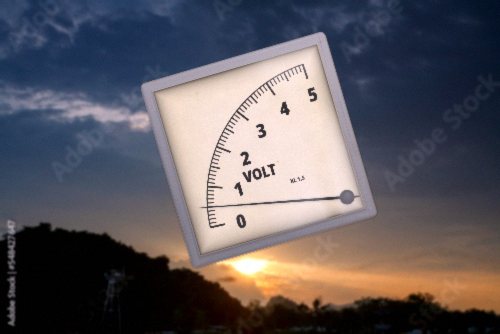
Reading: 0.5; V
